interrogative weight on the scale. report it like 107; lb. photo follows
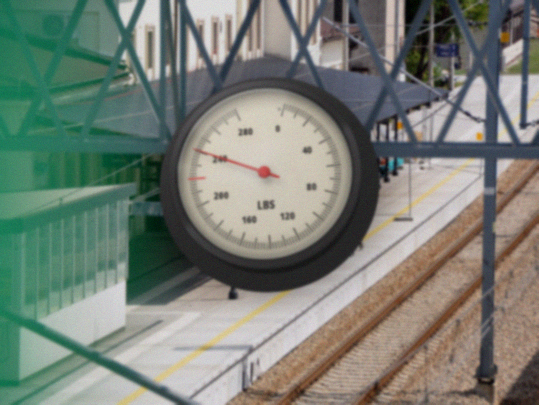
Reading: 240; lb
